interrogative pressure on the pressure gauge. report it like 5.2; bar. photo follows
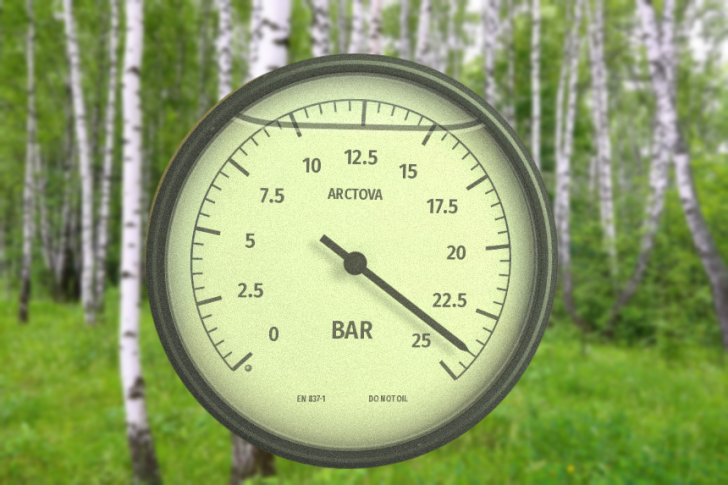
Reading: 24; bar
